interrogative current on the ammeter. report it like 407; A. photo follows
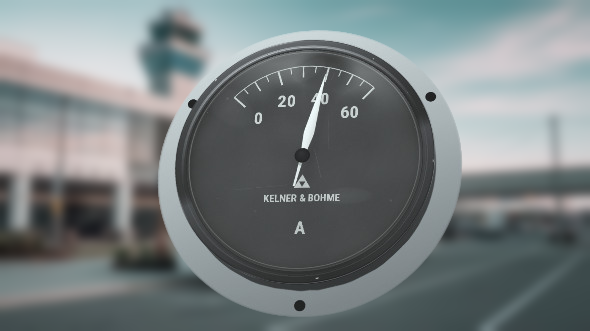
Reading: 40; A
